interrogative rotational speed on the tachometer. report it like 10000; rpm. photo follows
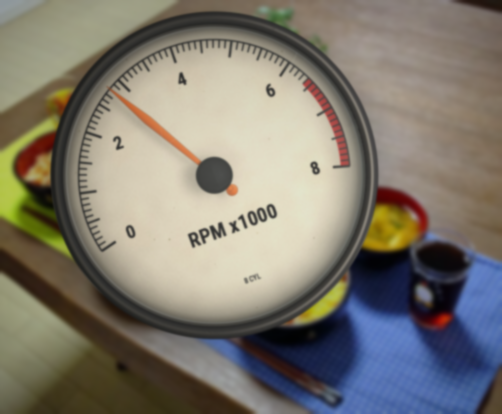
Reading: 2800; rpm
